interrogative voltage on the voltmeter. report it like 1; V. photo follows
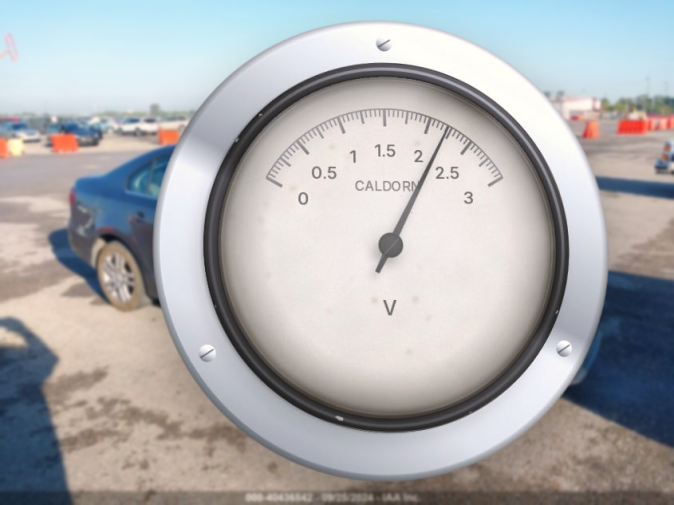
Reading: 2.2; V
